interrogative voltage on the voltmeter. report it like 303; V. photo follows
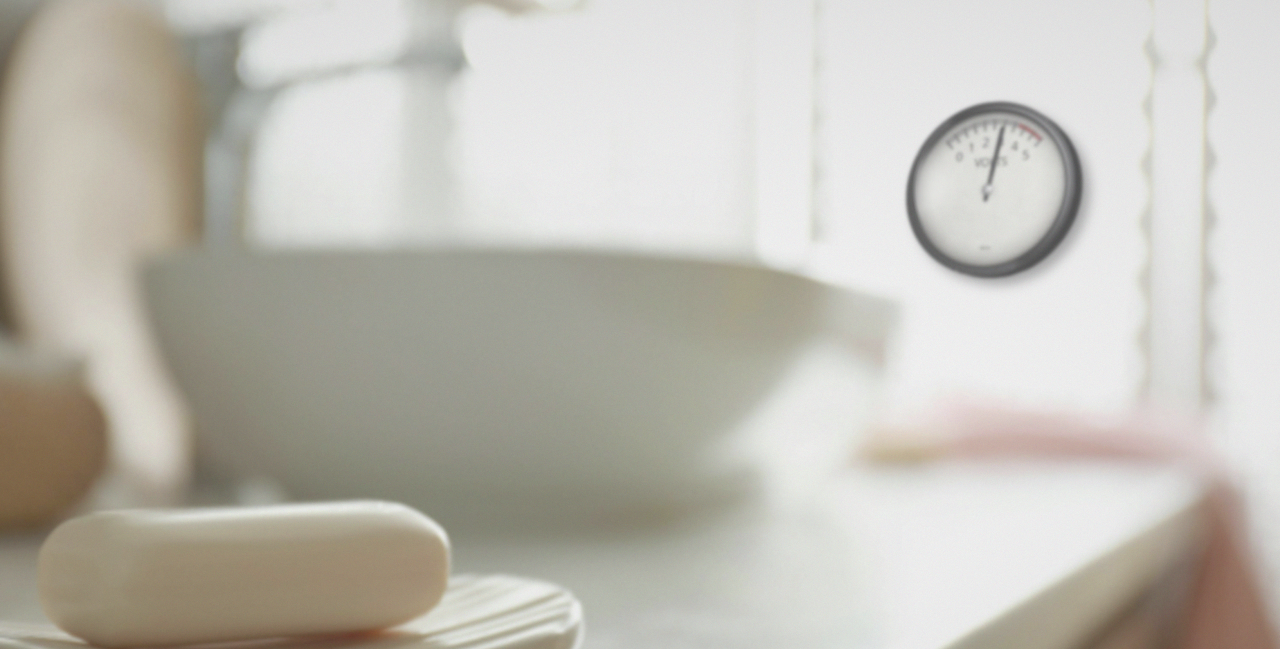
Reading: 3; V
